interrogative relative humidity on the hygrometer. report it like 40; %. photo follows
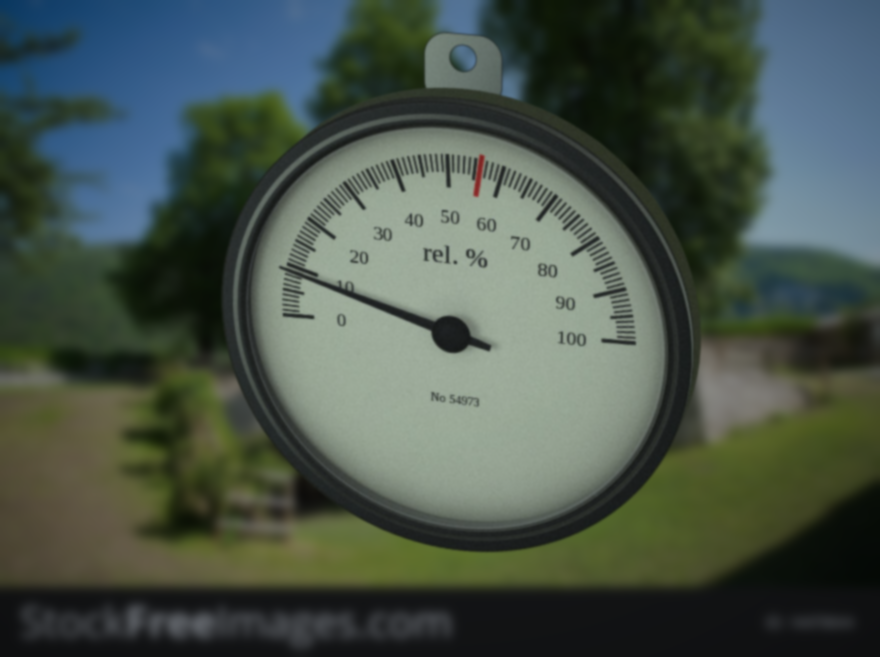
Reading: 10; %
